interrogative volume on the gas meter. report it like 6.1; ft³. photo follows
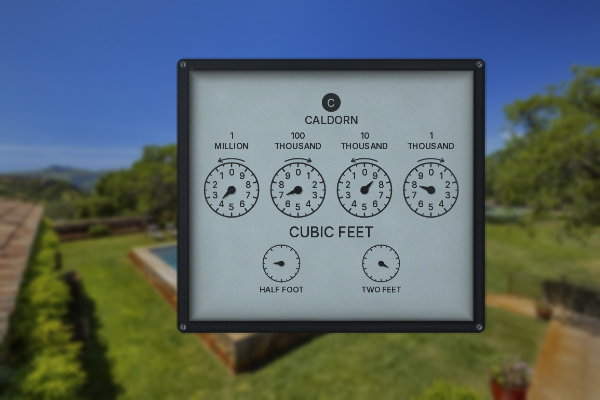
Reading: 368800; ft³
